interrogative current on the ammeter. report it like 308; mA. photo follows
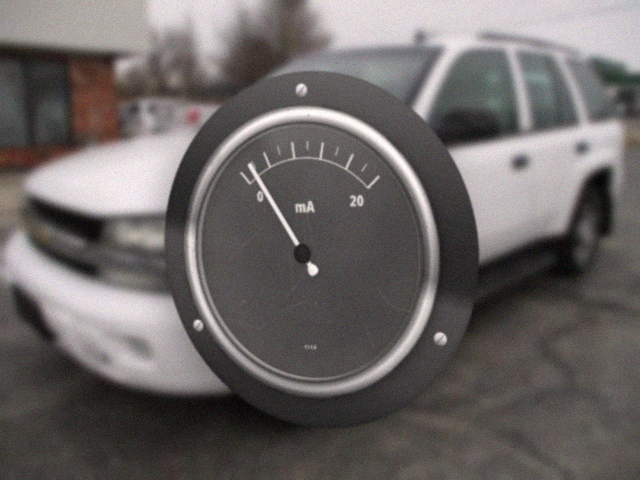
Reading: 2; mA
